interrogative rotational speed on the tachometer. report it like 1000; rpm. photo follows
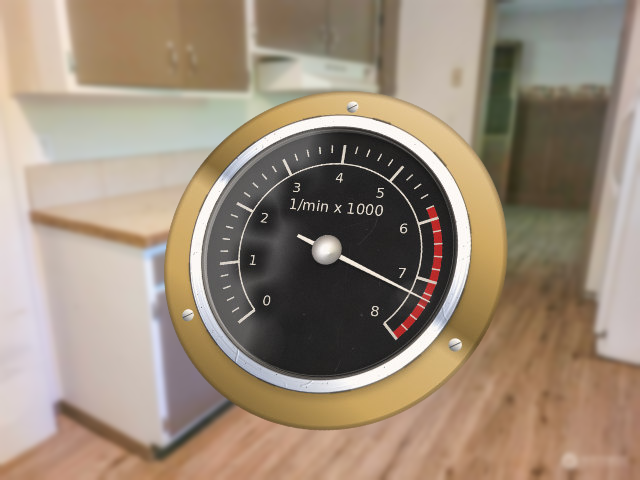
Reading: 7300; rpm
